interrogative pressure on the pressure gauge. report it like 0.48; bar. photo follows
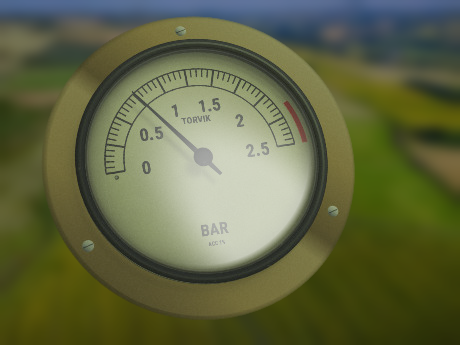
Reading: 0.75; bar
